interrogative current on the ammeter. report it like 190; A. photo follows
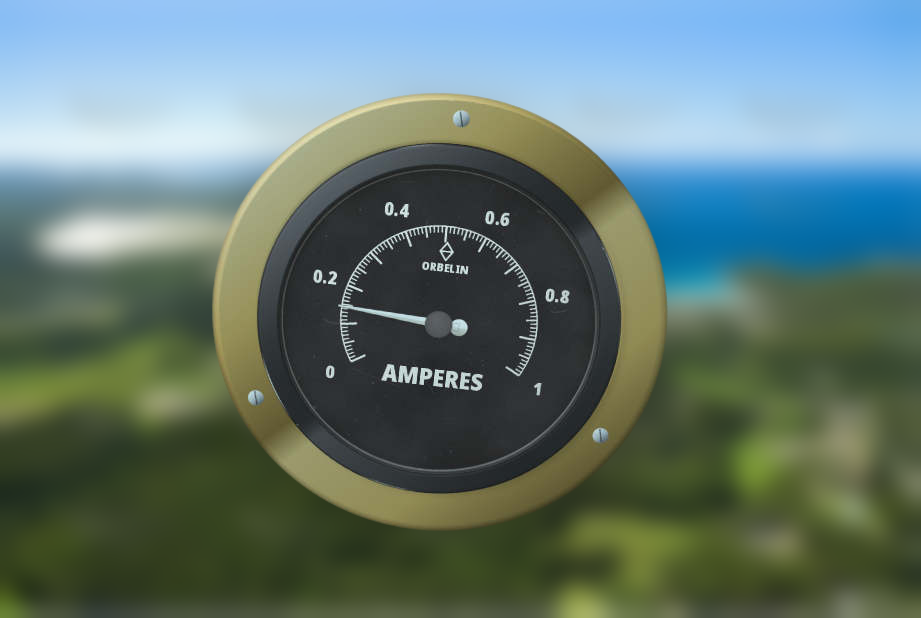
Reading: 0.15; A
